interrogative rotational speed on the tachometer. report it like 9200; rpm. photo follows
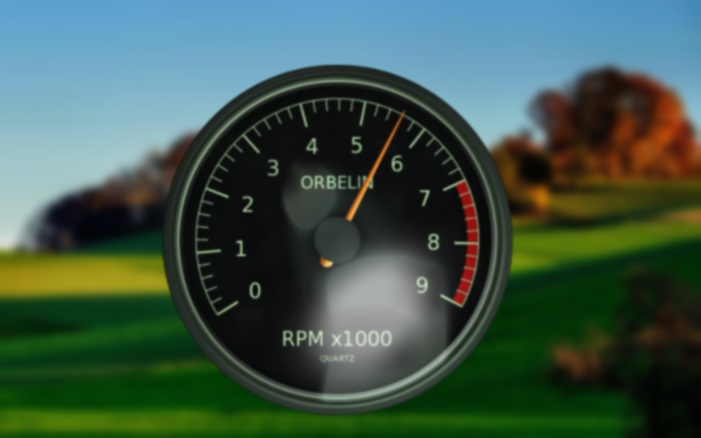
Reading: 5600; rpm
